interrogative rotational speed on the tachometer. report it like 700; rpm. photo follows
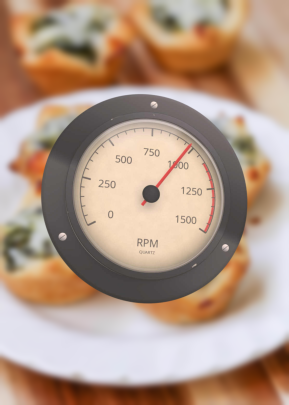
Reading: 975; rpm
